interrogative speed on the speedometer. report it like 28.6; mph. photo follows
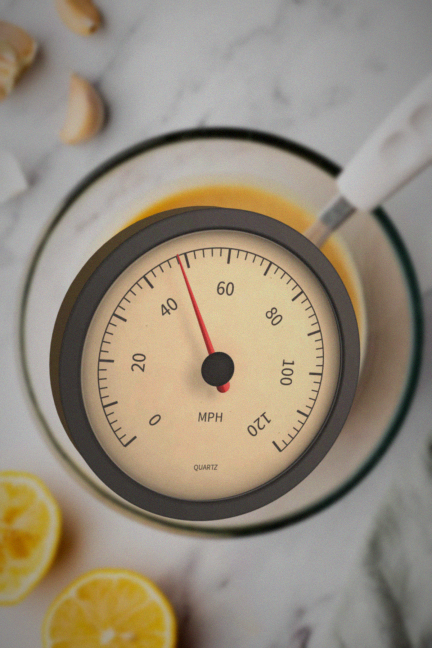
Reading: 48; mph
